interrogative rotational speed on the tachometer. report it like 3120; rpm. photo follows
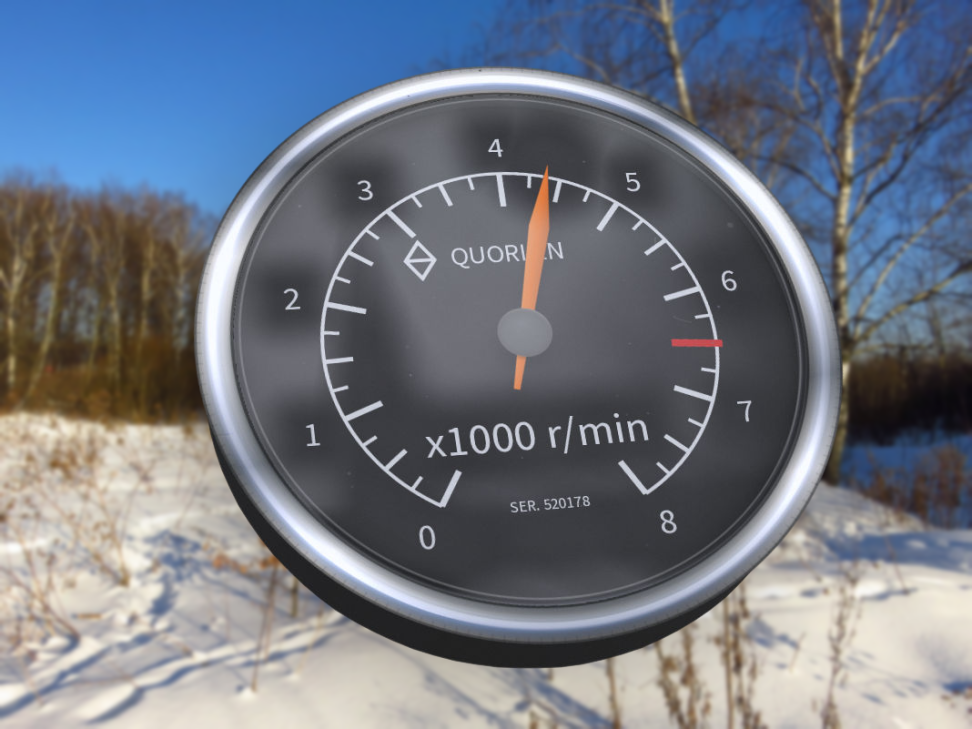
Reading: 4375; rpm
